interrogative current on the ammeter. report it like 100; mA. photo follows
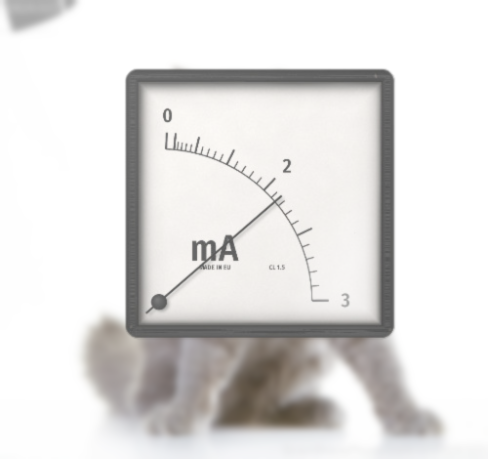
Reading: 2.15; mA
